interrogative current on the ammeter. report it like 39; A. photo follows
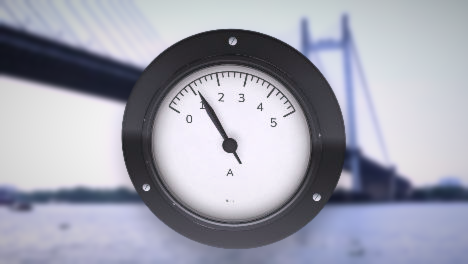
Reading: 1.2; A
